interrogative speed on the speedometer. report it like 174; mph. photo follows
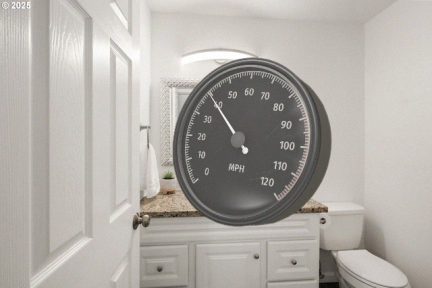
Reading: 40; mph
